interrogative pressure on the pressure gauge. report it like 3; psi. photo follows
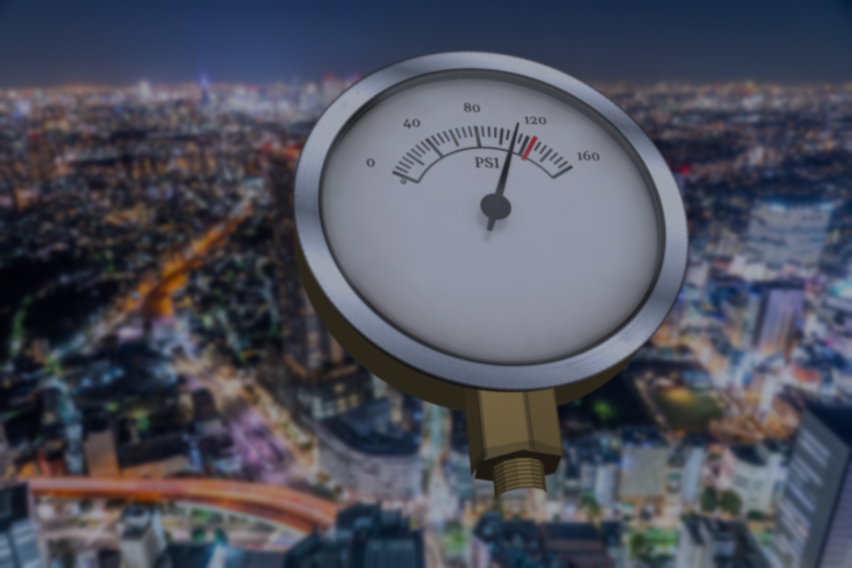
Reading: 110; psi
